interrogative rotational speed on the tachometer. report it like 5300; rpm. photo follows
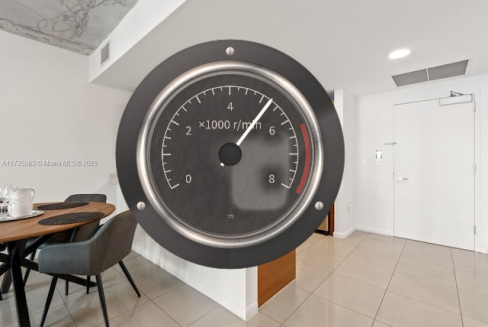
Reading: 5250; rpm
